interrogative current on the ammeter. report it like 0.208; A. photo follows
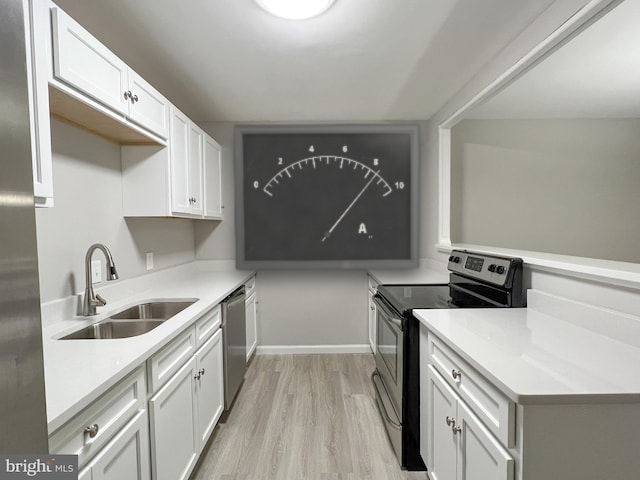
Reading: 8.5; A
